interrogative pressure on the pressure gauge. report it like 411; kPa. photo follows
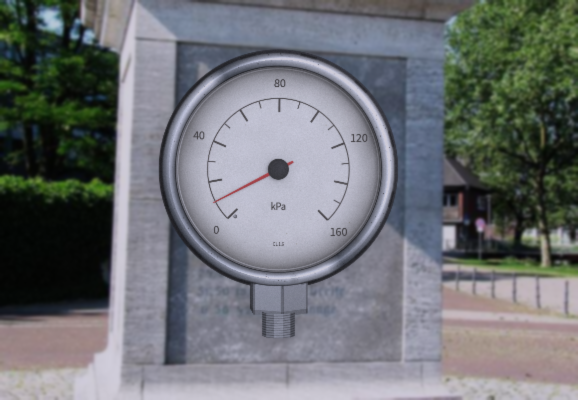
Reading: 10; kPa
